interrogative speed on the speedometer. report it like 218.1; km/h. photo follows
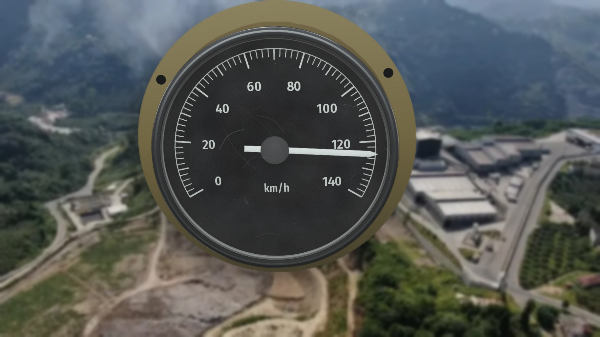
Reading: 124; km/h
